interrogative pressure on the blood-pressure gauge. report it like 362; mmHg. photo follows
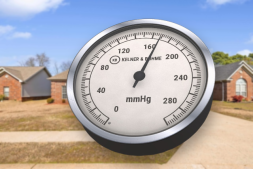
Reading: 170; mmHg
